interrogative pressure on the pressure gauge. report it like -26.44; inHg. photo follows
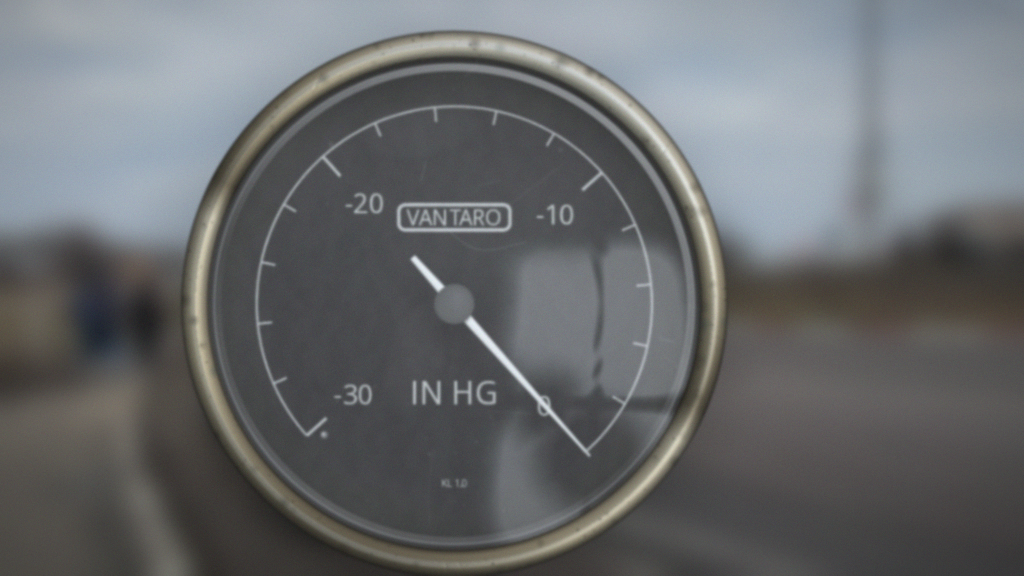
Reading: 0; inHg
